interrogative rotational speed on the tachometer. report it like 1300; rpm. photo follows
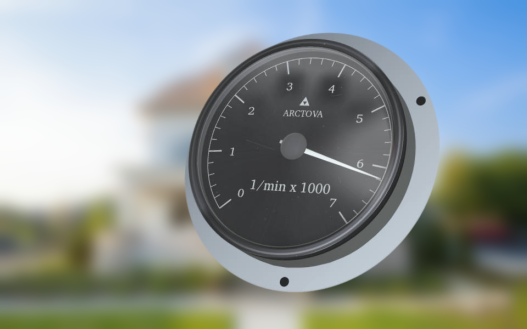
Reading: 6200; rpm
